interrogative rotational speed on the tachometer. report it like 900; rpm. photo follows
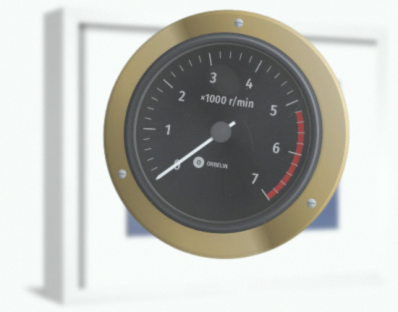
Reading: 0; rpm
